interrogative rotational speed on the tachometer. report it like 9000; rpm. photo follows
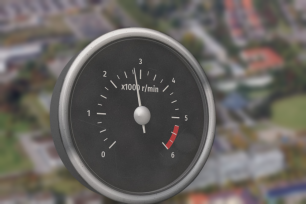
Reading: 2750; rpm
